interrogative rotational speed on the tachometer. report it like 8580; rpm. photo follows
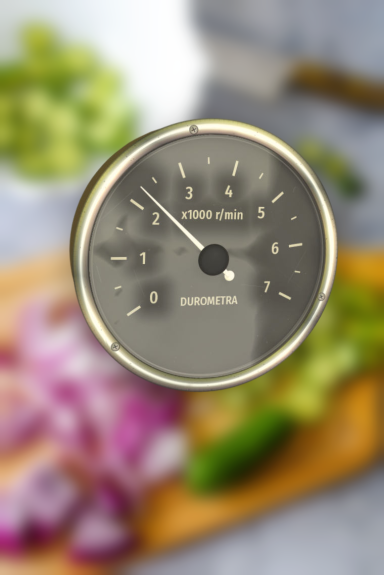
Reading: 2250; rpm
